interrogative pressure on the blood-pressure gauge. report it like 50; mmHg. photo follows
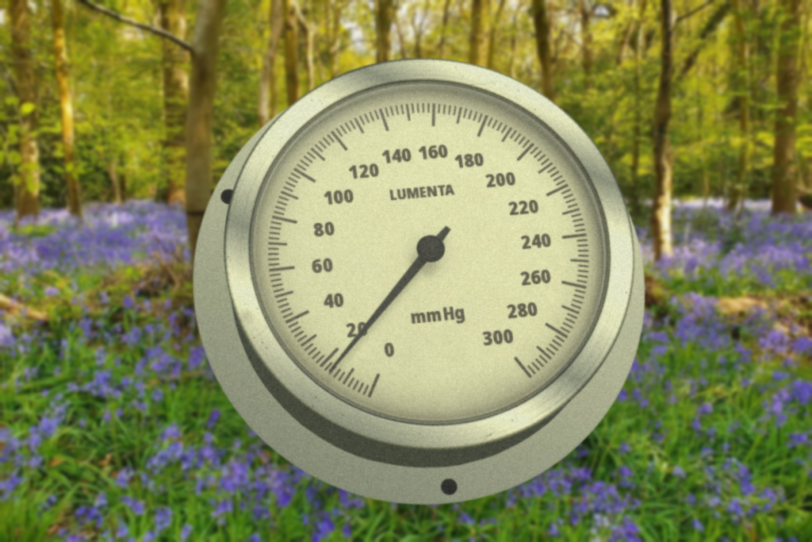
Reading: 16; mmHg
